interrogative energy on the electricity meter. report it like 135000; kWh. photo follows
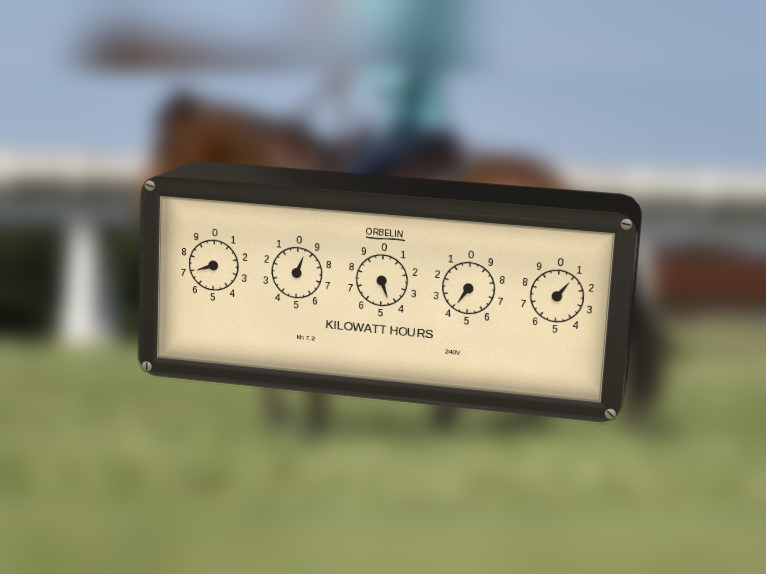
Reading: 69441; kWh
